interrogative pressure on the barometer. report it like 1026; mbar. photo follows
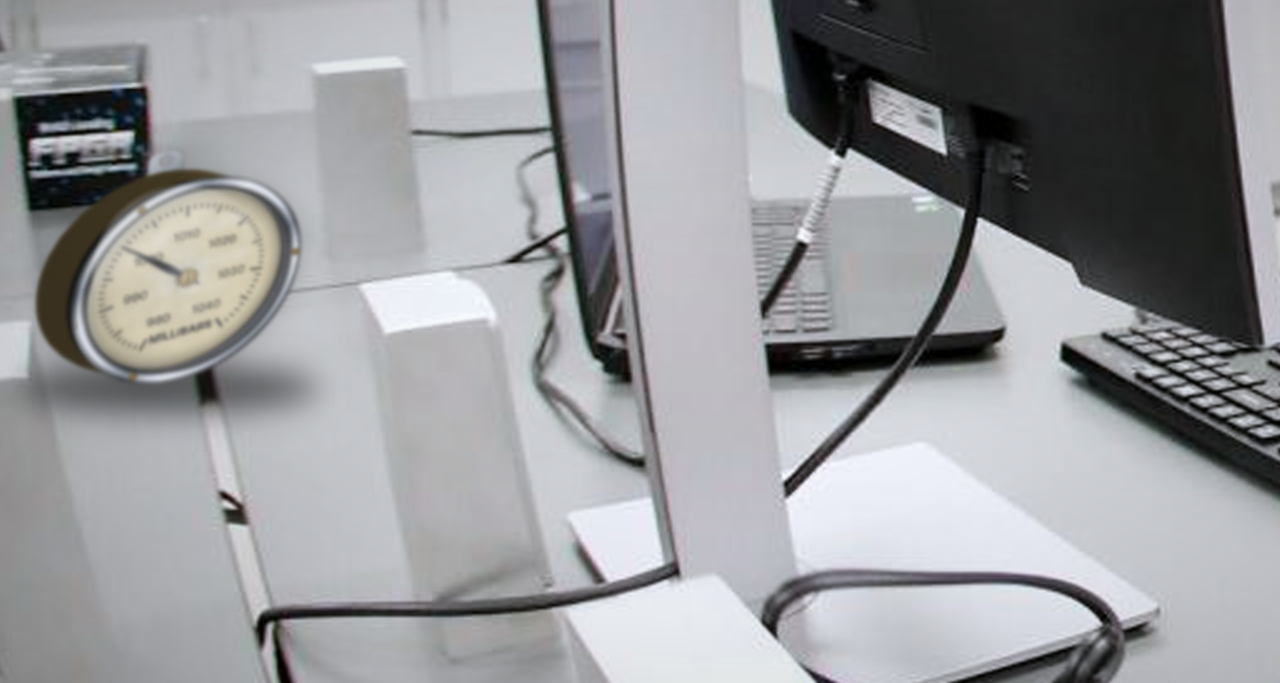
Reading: 1000; mbar
